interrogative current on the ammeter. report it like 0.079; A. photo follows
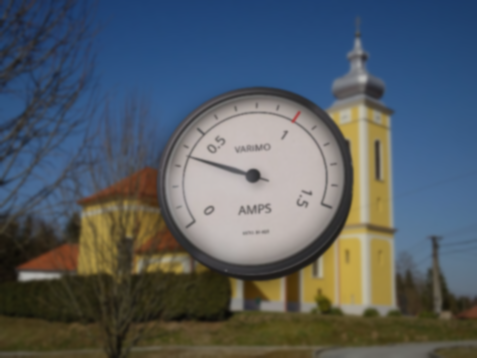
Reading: 0.35; A
